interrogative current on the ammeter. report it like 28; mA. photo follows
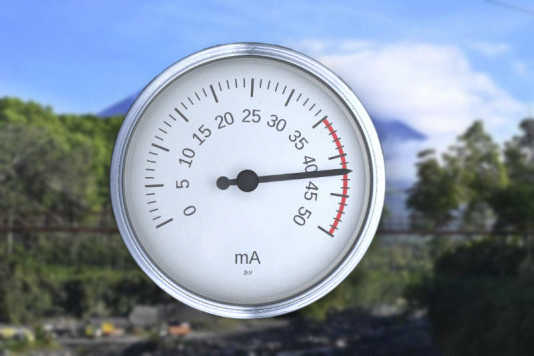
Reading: 42; mA
